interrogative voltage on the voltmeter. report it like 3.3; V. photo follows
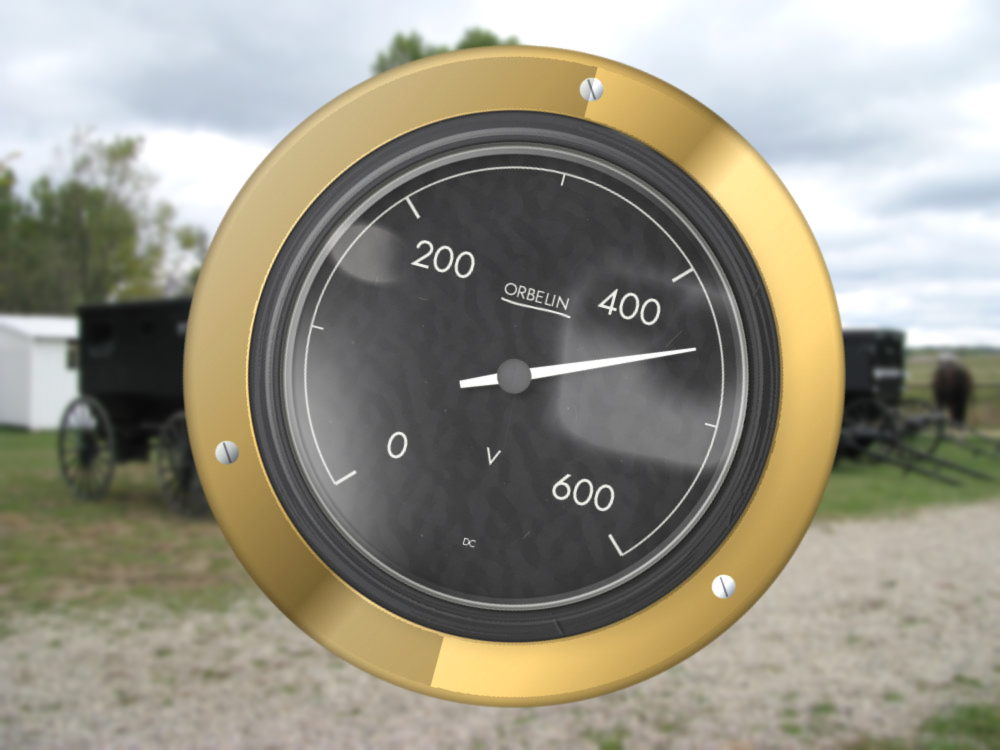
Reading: 450; V
